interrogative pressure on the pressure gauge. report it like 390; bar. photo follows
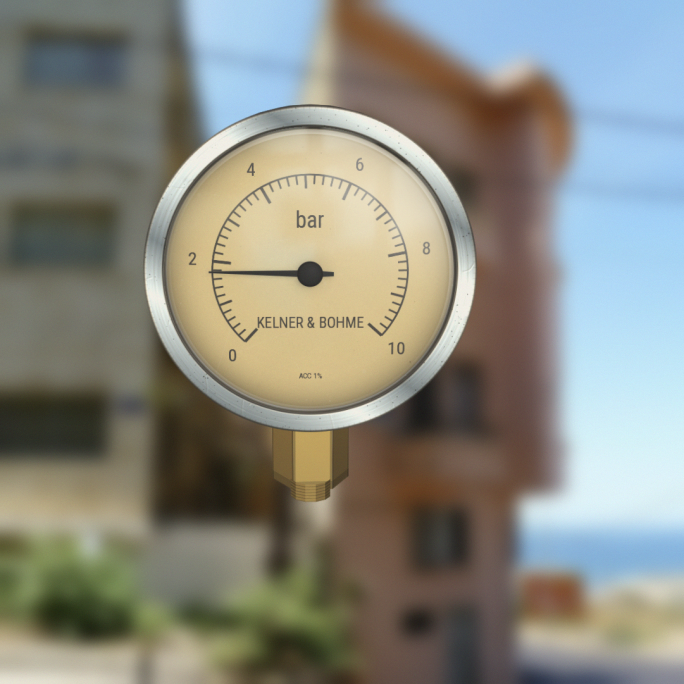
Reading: 1.8; bar
